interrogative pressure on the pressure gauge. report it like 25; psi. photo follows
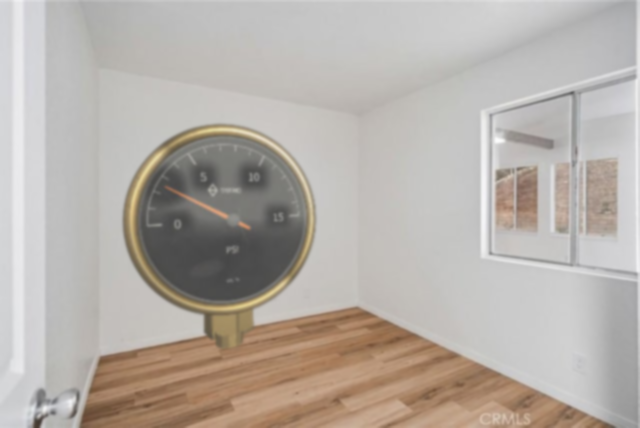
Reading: 2.5; psi
